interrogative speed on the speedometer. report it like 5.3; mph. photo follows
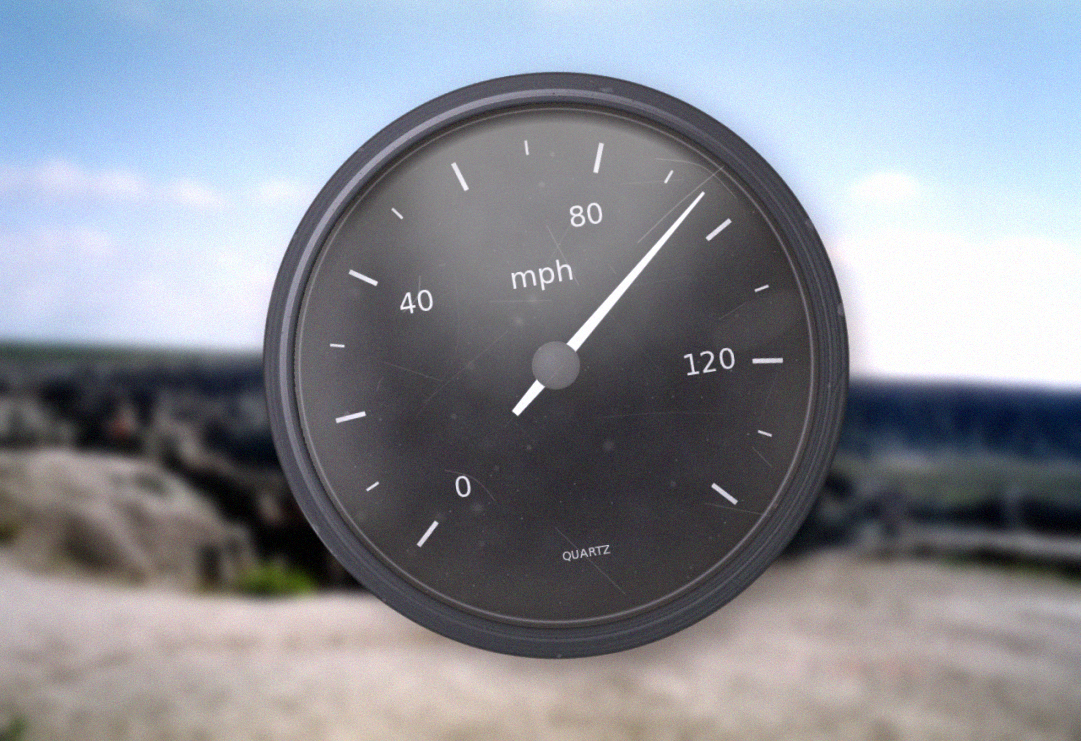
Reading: 95; mph
